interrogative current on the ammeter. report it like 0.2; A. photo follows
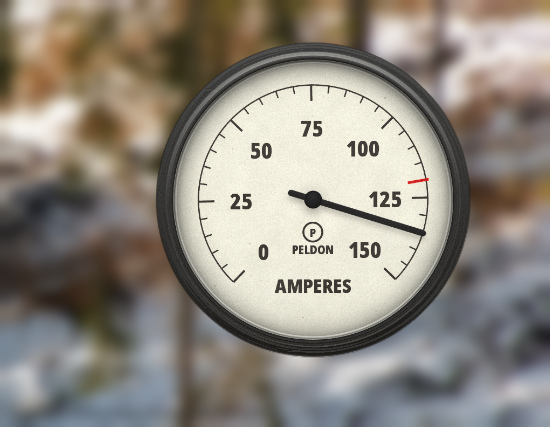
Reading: 135; A
